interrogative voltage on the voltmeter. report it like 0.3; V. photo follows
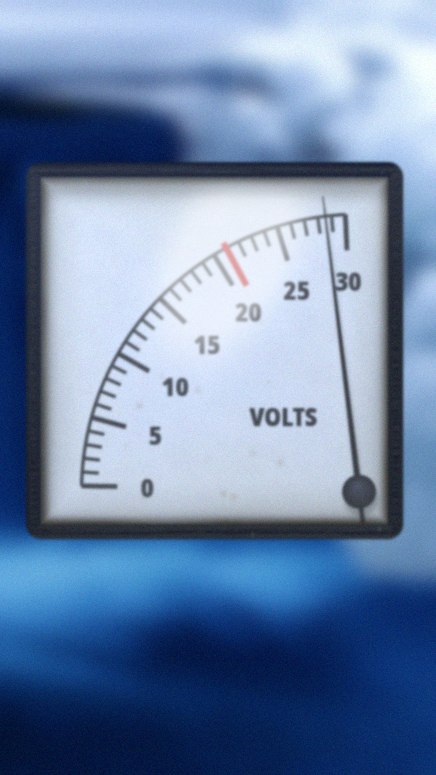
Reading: 28.5; V
